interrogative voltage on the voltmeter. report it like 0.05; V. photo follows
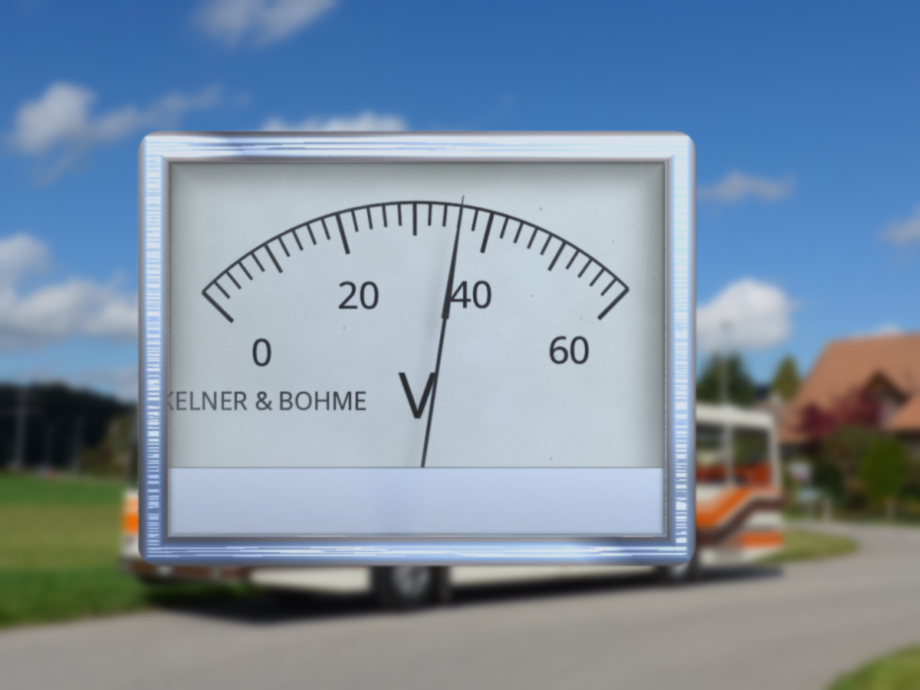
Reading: 36; V
